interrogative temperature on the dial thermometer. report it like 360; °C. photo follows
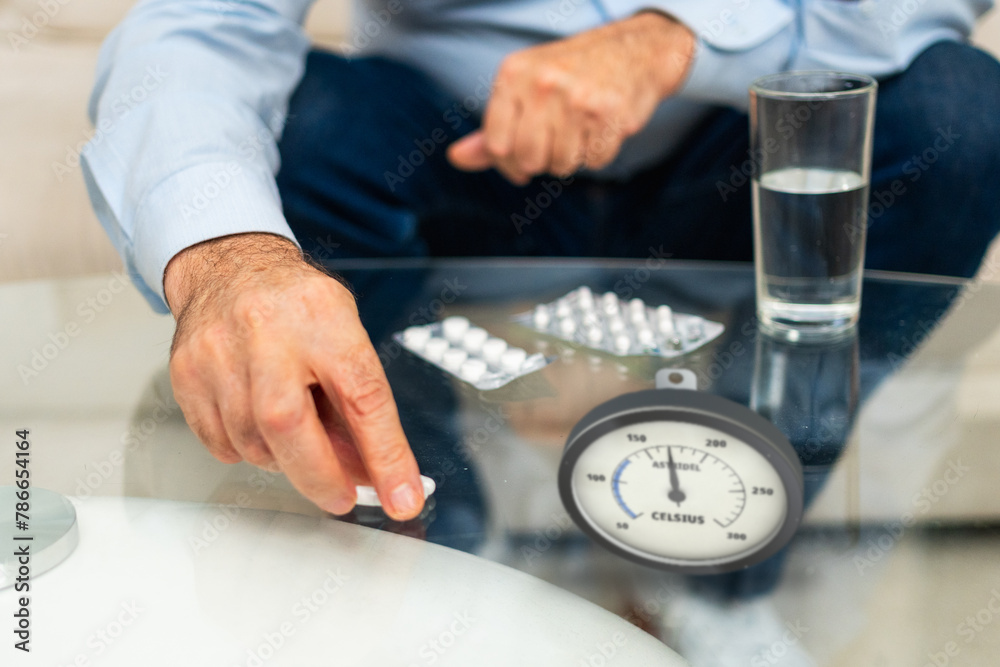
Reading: 170; °C
